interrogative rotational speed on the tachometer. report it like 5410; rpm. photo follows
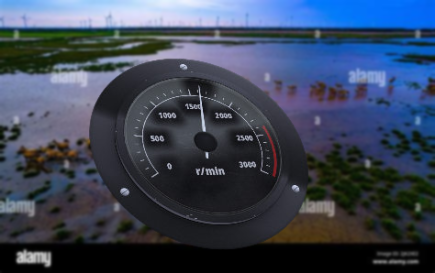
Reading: 1600; rpm
